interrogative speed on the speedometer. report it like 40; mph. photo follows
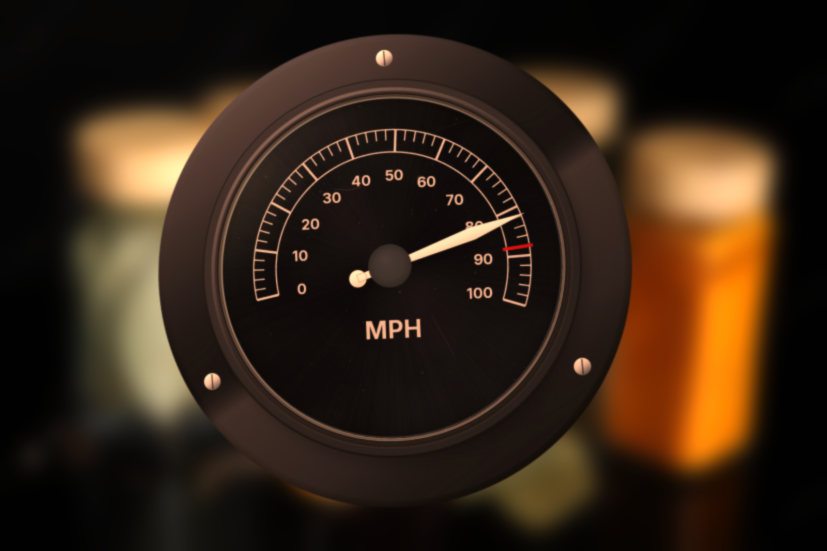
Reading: 82; mph
